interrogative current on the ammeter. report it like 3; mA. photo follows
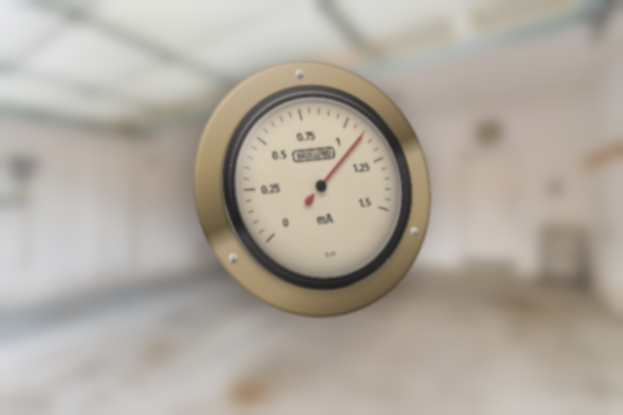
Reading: 1.1; mA
